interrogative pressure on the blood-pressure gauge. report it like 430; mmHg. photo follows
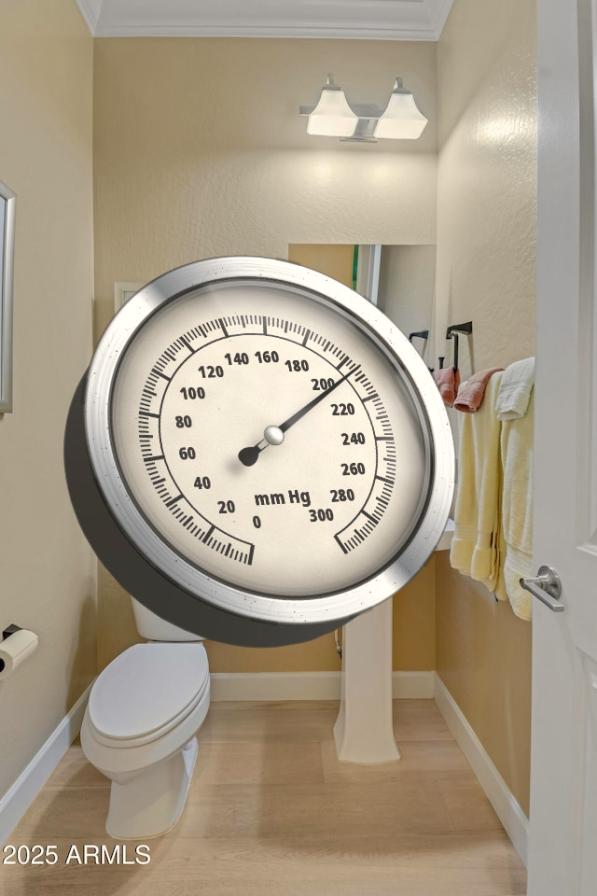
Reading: 206; mmHg
